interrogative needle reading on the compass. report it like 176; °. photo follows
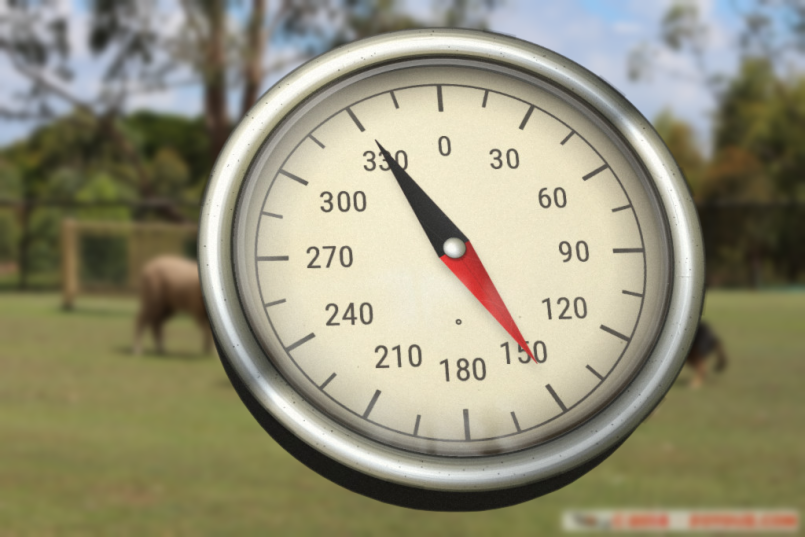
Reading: 150; °
